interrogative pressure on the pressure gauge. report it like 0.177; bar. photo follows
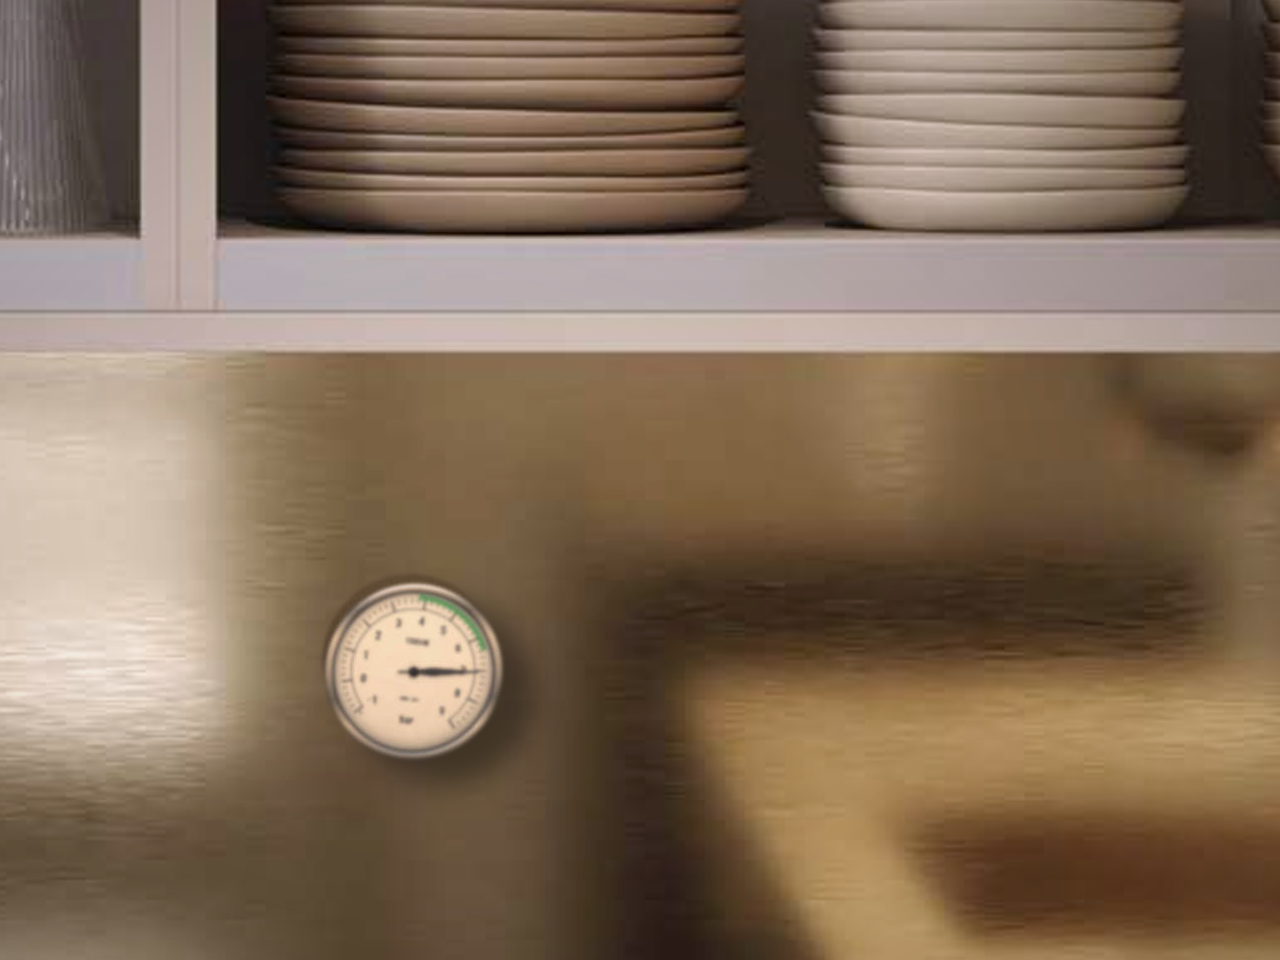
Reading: 7; bar
